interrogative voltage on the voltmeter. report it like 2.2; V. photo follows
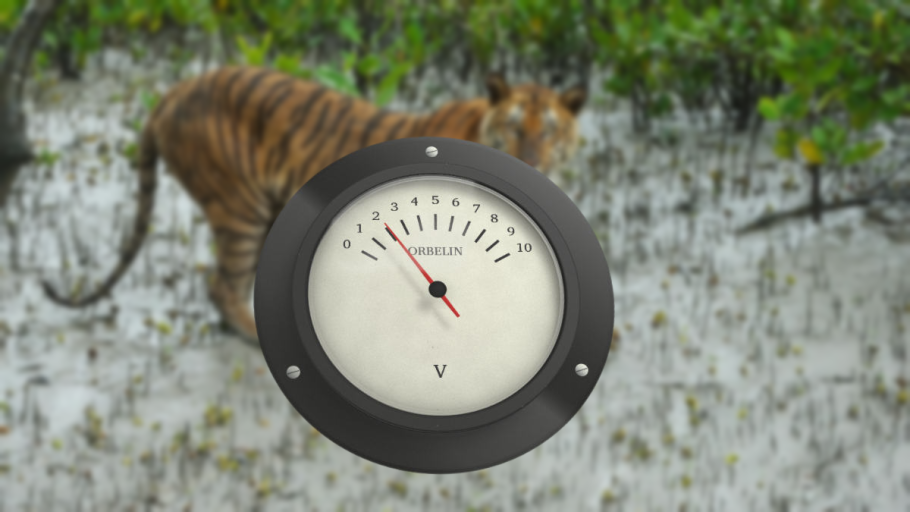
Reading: 2; V
